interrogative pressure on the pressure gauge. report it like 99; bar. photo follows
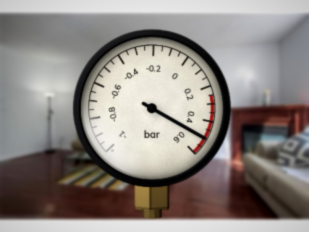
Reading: 0.5; bar
